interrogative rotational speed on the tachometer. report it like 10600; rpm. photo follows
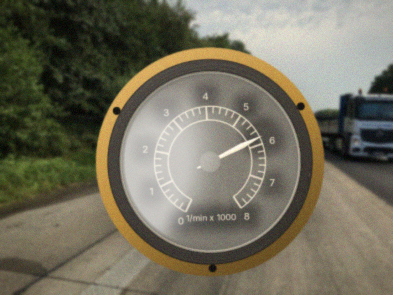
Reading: 5800; rpm
